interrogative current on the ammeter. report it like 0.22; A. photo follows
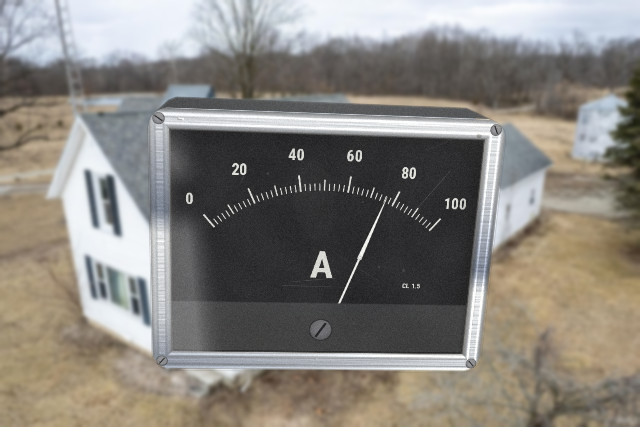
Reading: 76; A
